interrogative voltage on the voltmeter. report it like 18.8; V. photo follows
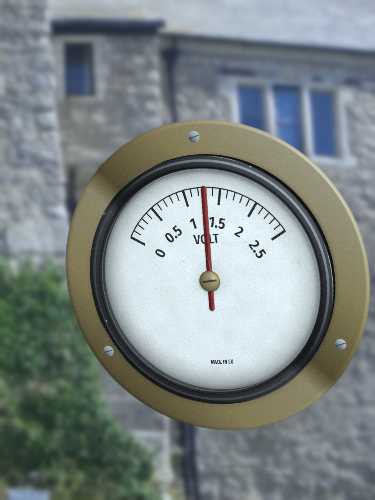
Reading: 1.3; V
